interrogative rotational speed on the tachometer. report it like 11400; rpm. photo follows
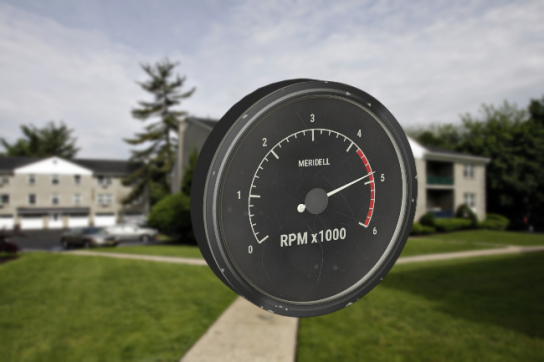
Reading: 4800; rpm
